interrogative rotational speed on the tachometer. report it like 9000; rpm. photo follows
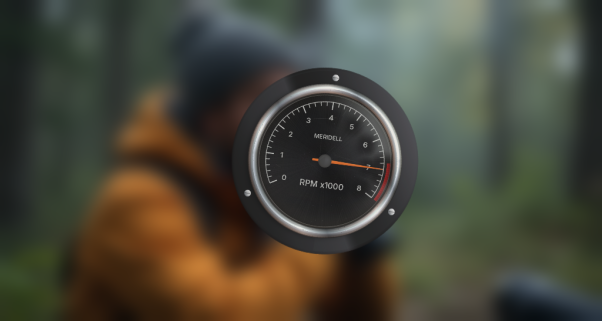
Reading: 7000; rpm
